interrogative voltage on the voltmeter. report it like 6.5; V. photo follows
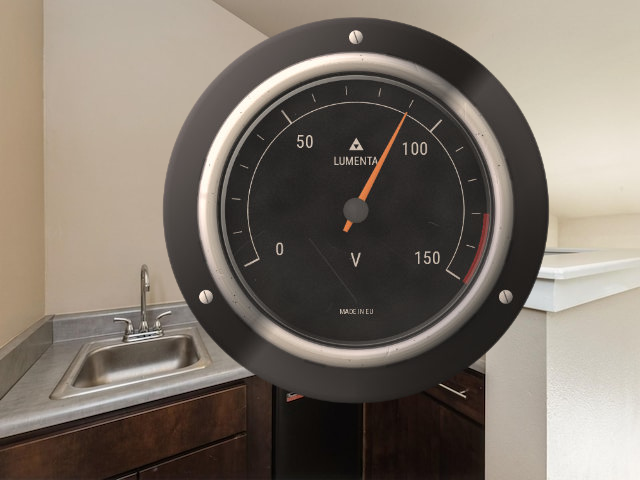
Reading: 90; V
